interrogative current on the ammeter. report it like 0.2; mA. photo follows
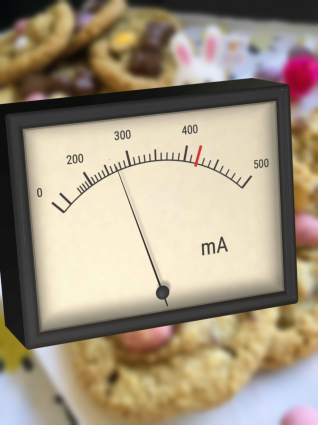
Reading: 270; mA
